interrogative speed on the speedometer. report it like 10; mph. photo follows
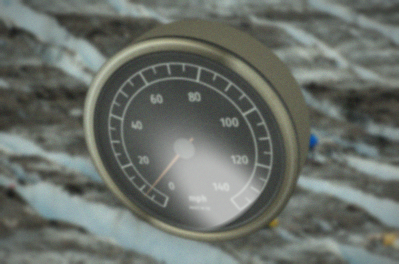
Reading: 7.5; mph
